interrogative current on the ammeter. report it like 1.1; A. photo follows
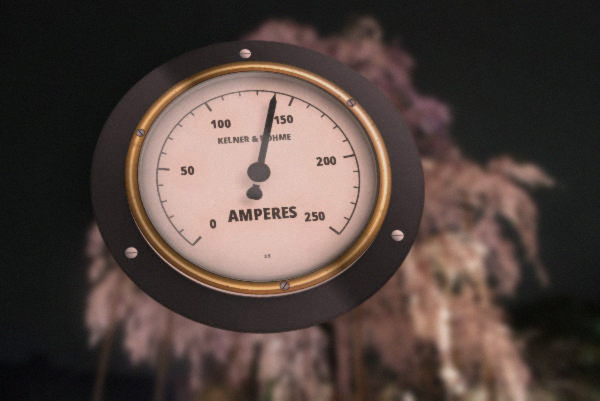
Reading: 140; A
